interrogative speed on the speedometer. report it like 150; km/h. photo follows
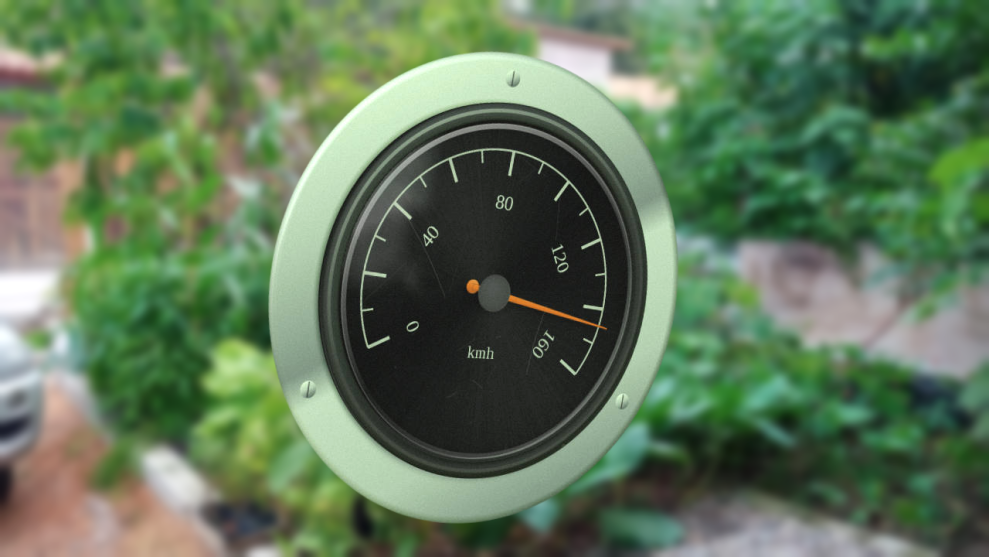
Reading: 145; km/h
